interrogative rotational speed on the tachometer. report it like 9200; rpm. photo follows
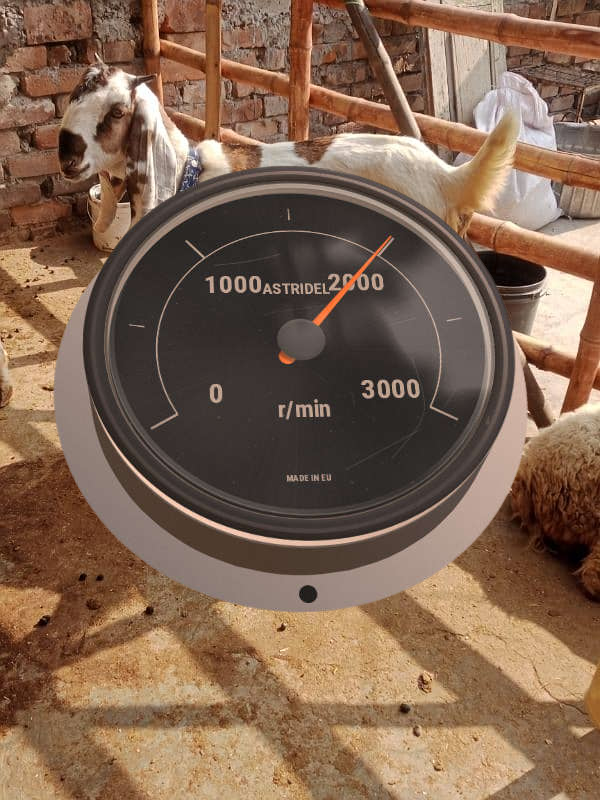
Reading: 2000; rpm
